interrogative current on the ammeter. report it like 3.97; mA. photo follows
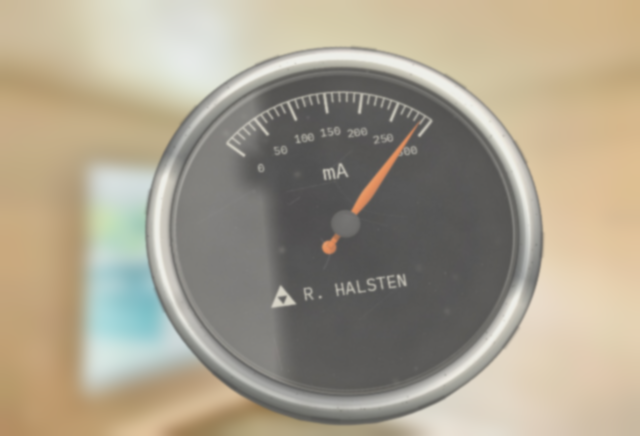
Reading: 290; mA
